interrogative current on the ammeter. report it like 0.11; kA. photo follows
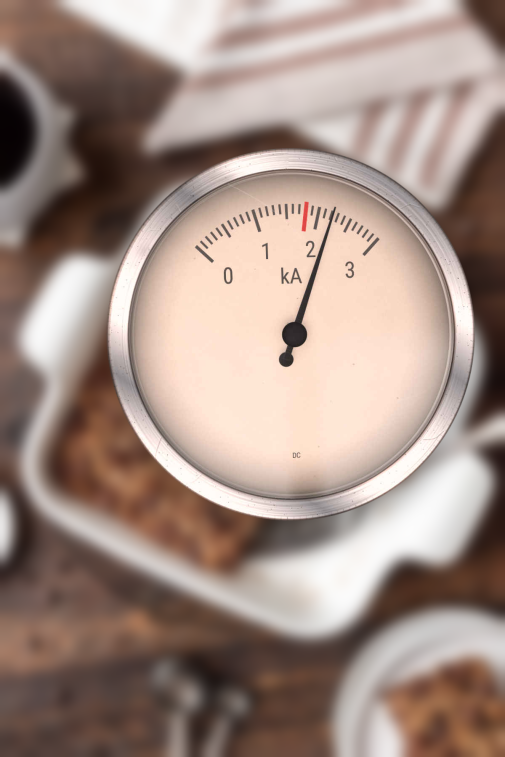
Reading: 2.2; kA
